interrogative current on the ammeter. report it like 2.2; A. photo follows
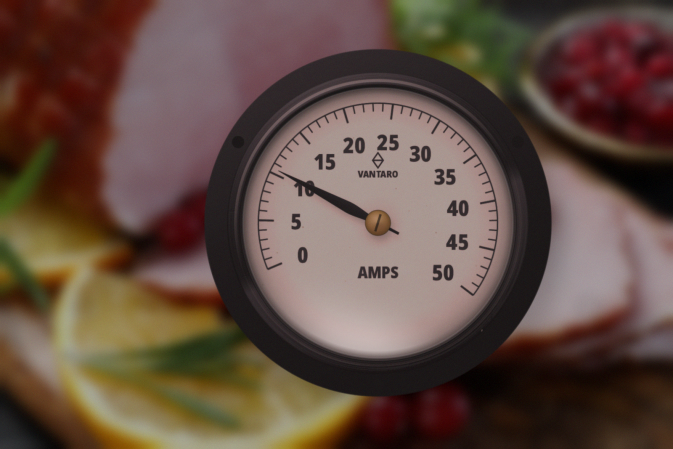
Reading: 10.5; A
